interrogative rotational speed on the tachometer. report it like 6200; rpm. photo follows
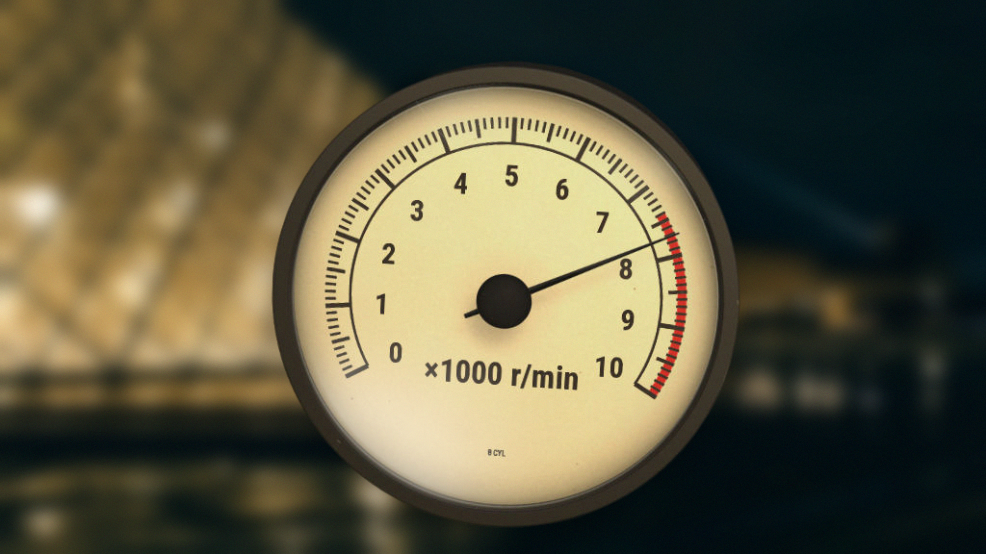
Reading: 7700; rpm
